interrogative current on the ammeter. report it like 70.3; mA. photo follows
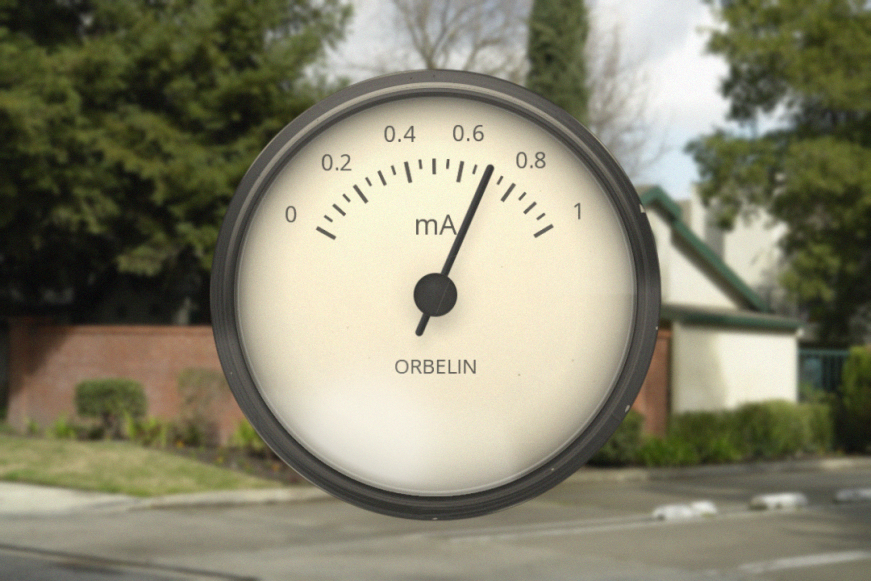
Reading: 0.7; mA
